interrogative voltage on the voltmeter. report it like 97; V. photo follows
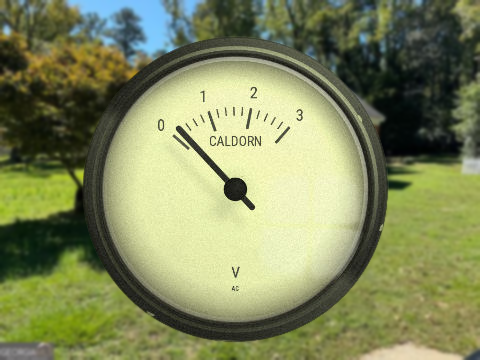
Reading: 0.2; V
